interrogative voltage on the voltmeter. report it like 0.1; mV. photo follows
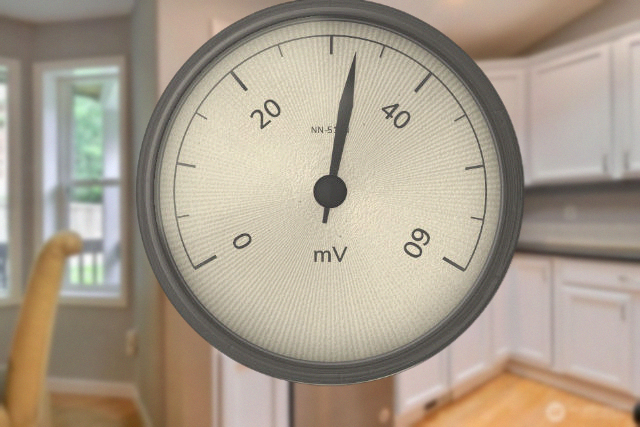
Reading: 32.5; mV
